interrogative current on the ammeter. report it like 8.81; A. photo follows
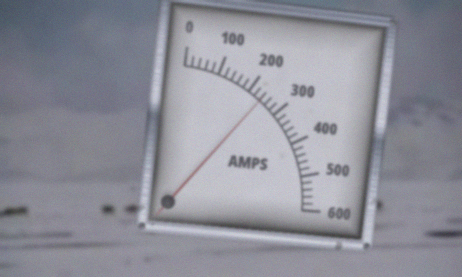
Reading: 240; A
